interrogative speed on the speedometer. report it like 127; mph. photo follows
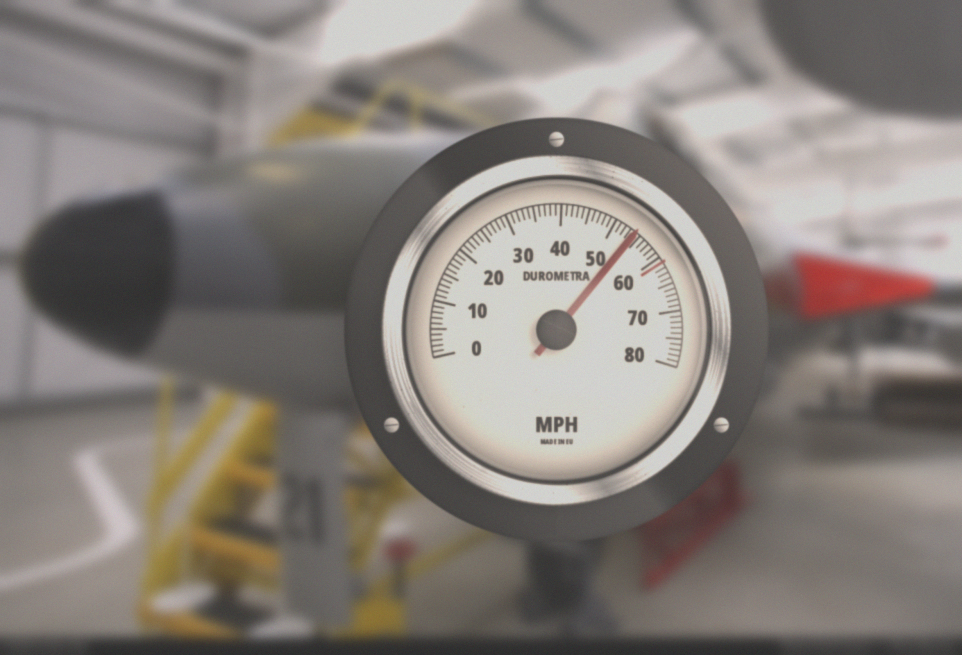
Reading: 54; mph
